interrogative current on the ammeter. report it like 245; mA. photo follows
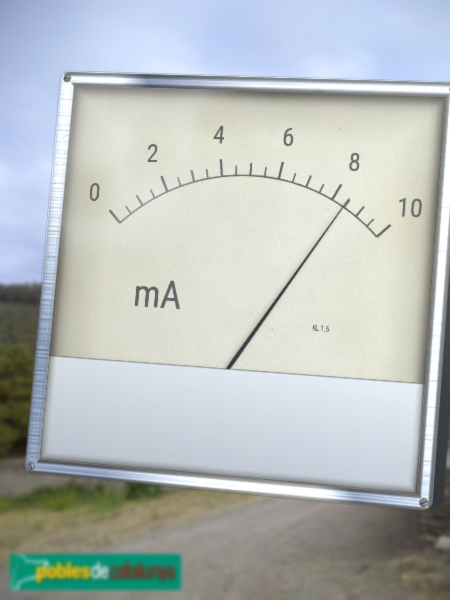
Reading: 8.5; mA
